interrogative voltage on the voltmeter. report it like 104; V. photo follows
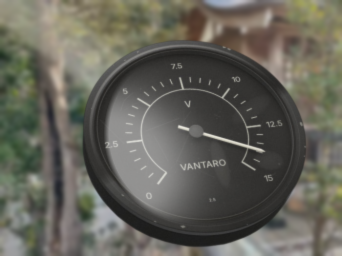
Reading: 14; V
